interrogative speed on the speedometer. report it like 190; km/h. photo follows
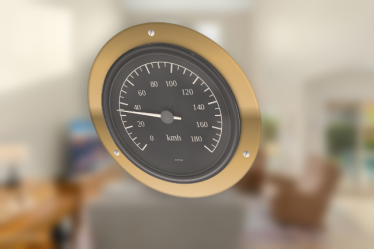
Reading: 35; km/h
